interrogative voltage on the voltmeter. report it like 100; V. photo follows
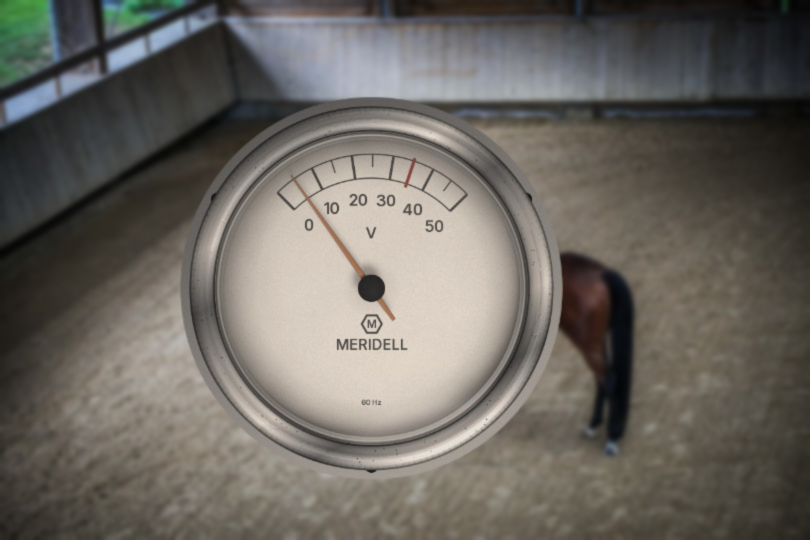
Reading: 5; V
